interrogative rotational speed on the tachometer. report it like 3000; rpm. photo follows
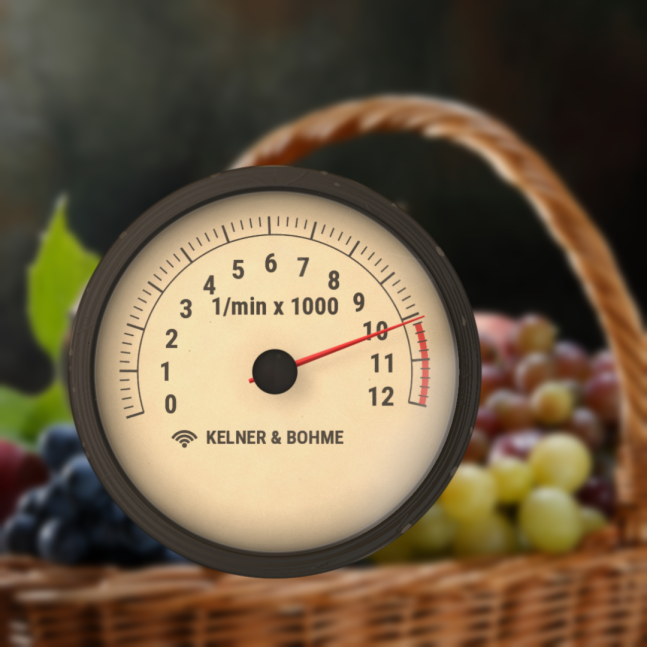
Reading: 10100; rpm
